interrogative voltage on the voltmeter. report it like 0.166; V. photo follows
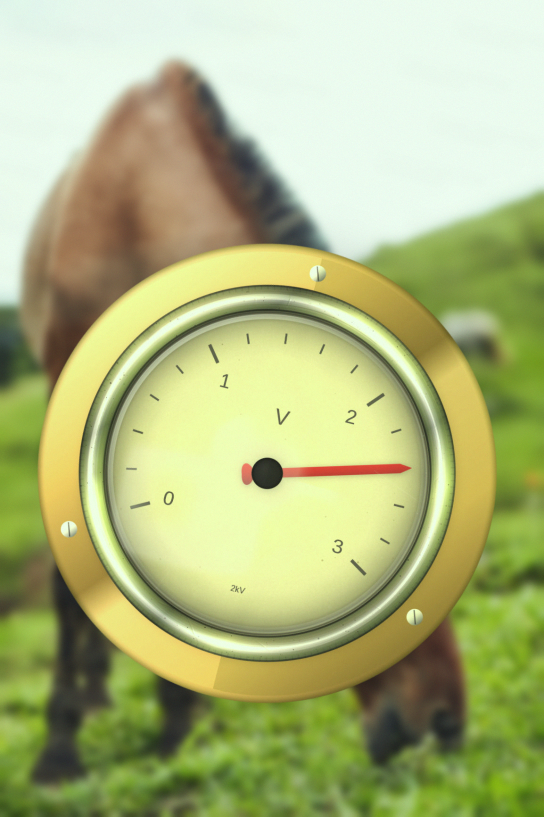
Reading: 2.4; V
